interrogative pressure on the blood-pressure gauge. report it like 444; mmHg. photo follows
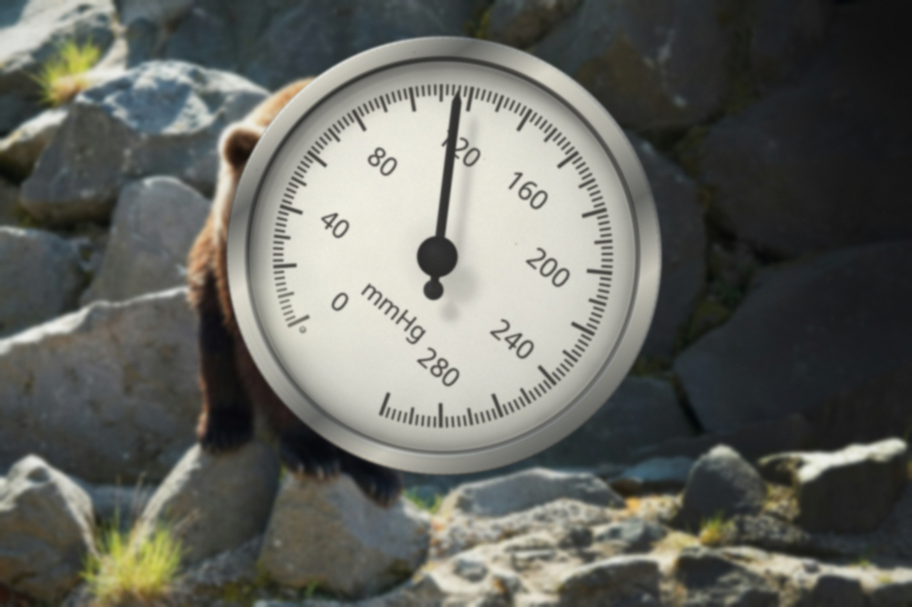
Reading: 116; mmHg
